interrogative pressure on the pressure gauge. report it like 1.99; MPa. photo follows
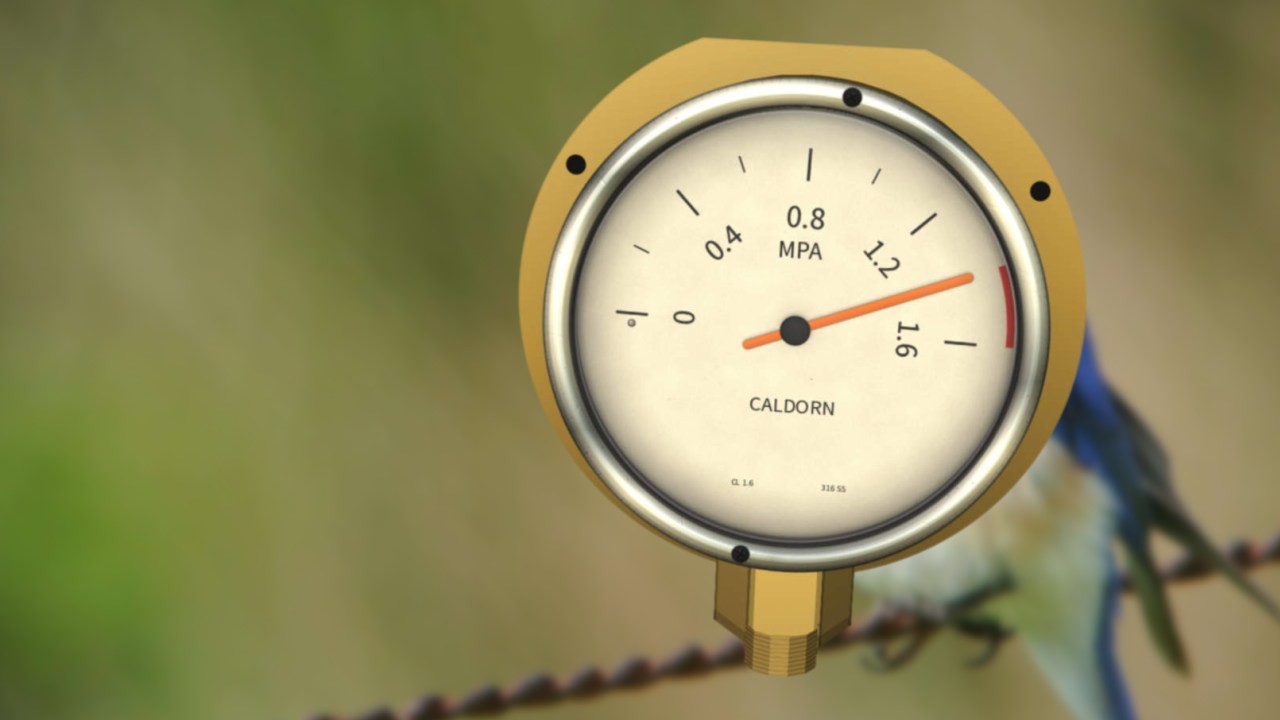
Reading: 1.4; MPa
